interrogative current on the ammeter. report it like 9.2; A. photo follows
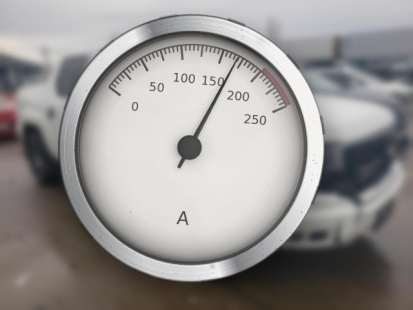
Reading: 170; A
